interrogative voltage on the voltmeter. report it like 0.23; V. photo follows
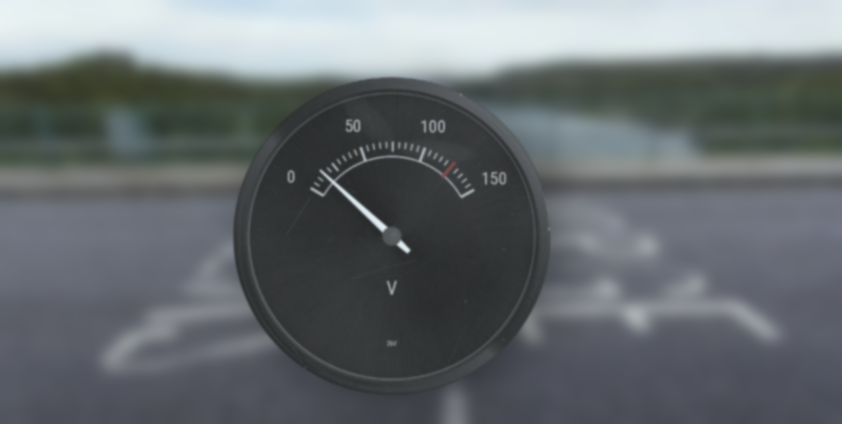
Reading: 15; V
